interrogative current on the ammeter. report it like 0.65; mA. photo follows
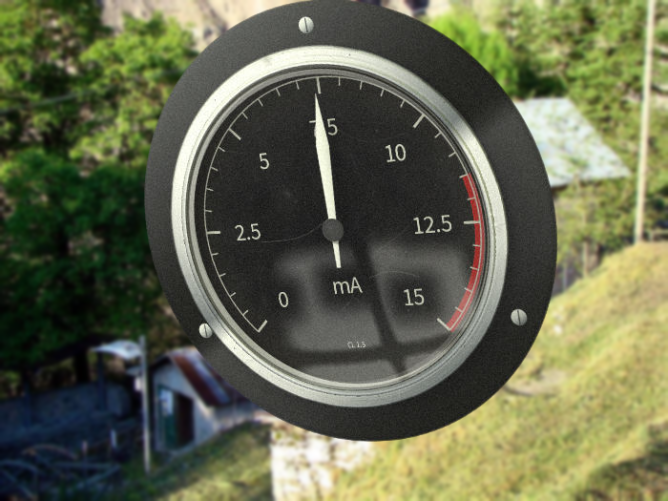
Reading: 7.5; mA
